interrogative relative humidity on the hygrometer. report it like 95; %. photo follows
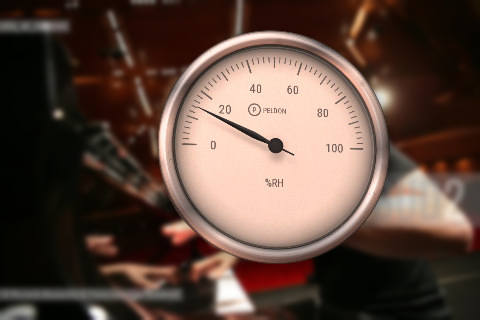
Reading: 14; %
